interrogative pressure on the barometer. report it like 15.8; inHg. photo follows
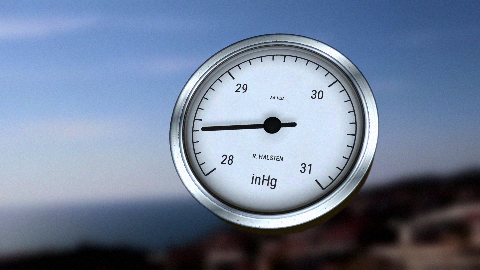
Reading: 28.4; inHg
